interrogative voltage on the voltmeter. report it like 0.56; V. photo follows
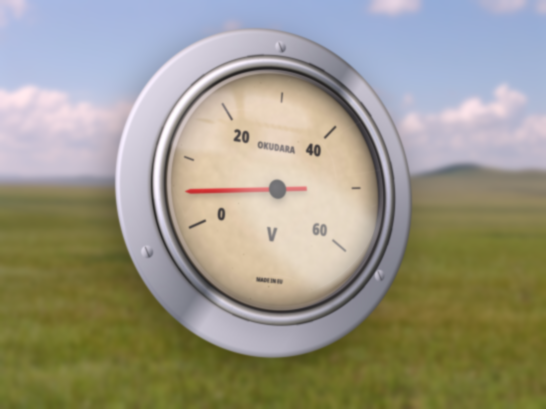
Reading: 5; V
